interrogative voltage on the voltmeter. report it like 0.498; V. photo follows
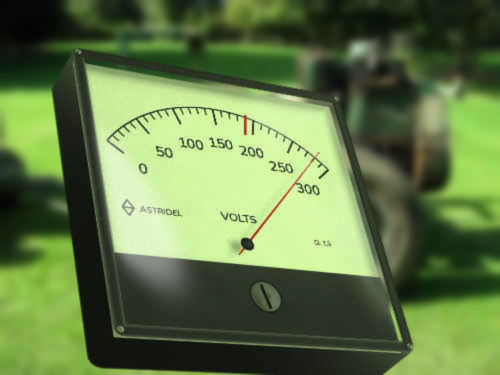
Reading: 280; V
